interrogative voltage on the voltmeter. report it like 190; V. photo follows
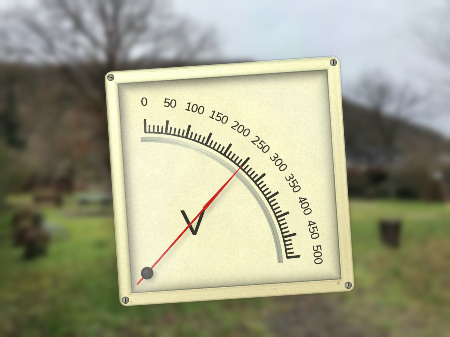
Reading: 250; V
